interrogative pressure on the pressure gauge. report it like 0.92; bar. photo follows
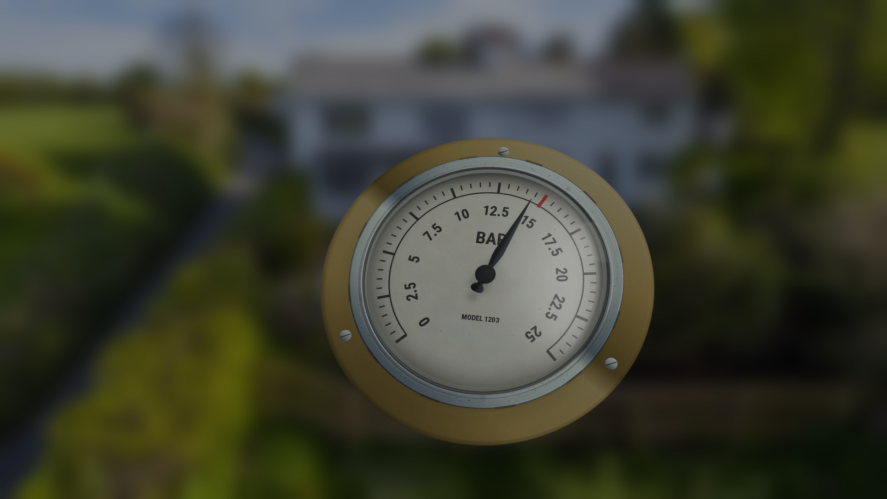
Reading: 14.5; bar
